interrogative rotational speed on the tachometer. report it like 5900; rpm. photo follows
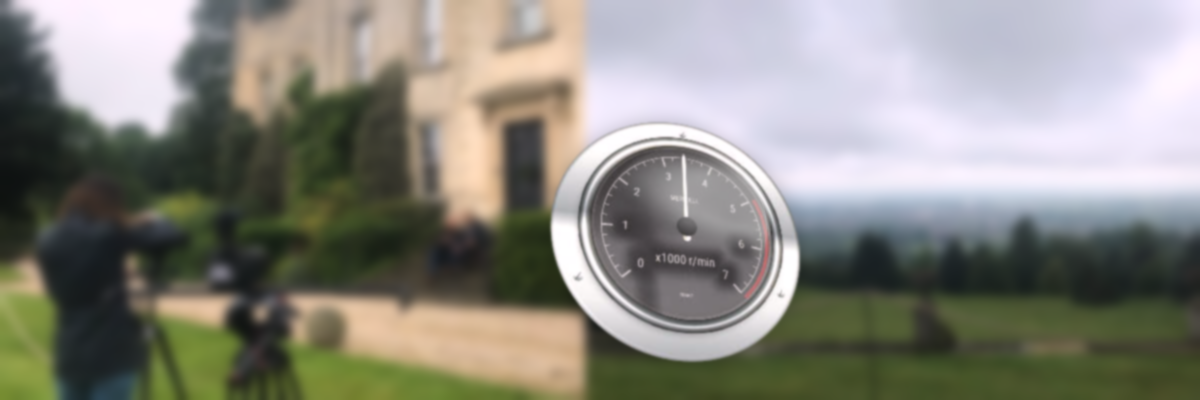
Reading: 3400; rpm
